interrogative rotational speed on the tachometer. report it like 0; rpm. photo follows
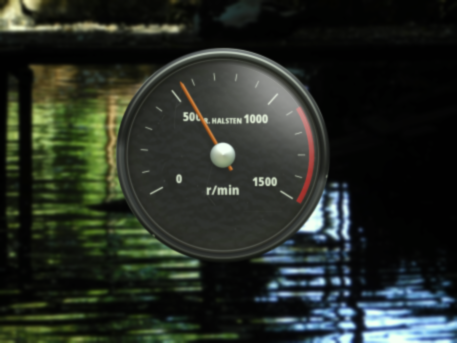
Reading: 550; rpm
